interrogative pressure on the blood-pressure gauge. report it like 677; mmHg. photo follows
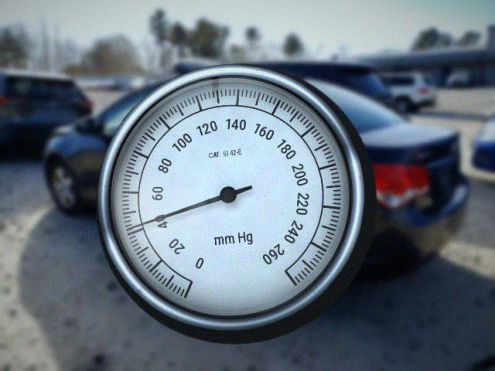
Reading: 42; mmHg
